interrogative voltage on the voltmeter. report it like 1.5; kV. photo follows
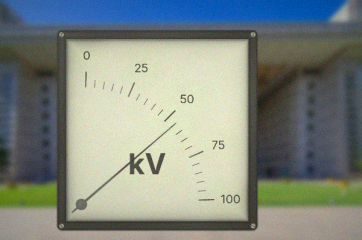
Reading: 55; kV
